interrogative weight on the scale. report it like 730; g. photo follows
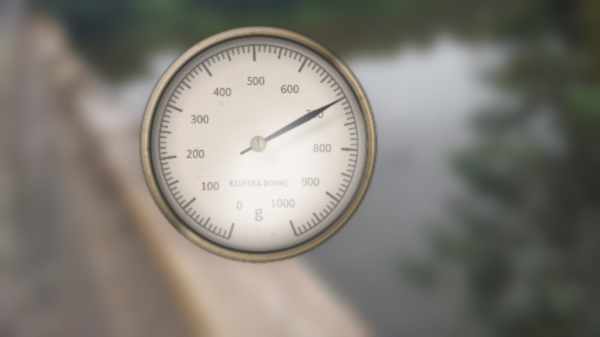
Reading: 700; g
